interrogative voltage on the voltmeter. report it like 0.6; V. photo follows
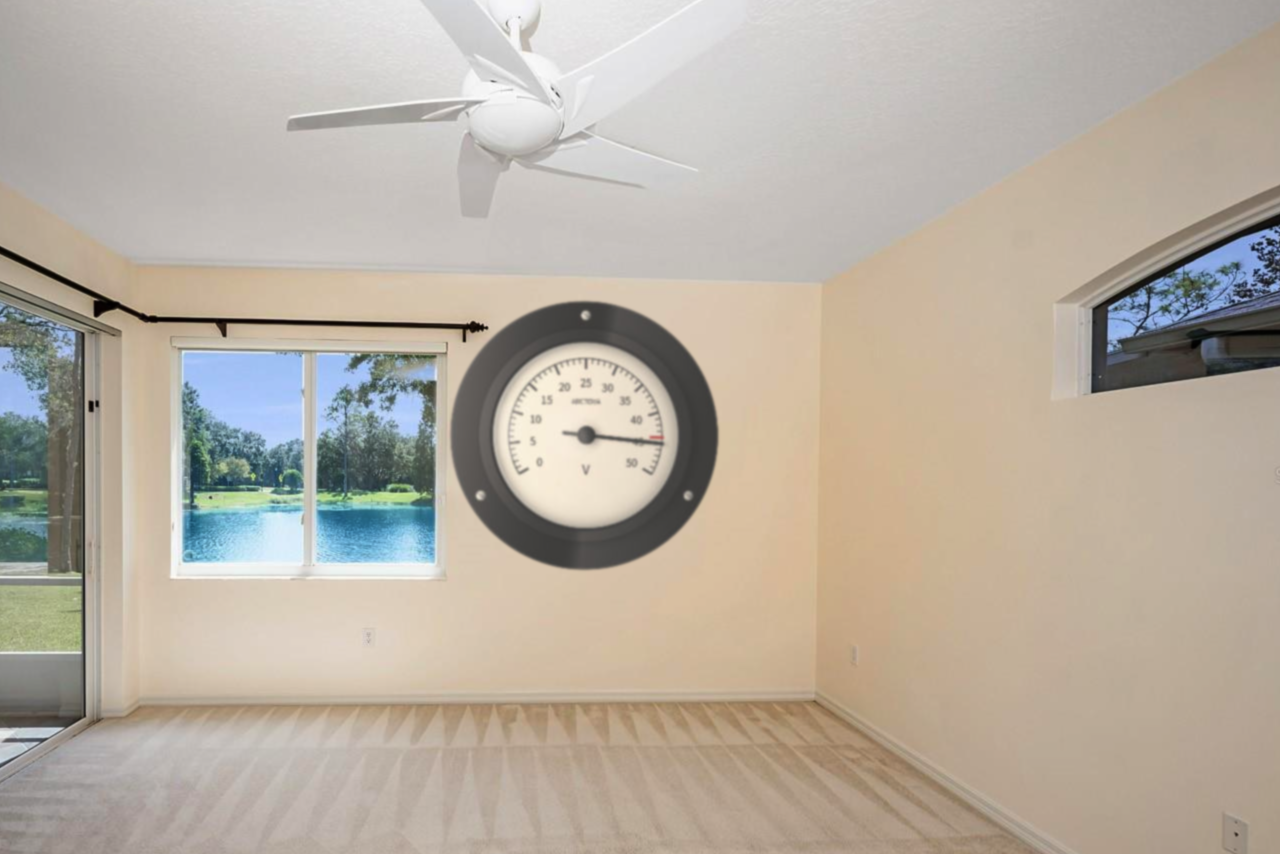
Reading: 45; V
